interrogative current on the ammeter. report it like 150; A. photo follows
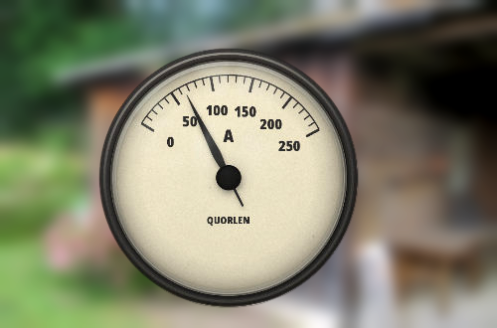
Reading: 65; A
